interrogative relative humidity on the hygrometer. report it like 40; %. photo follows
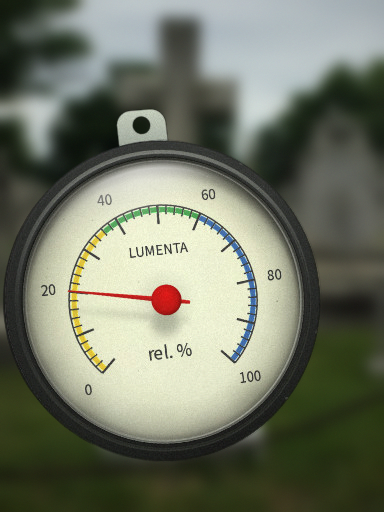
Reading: 20; %
